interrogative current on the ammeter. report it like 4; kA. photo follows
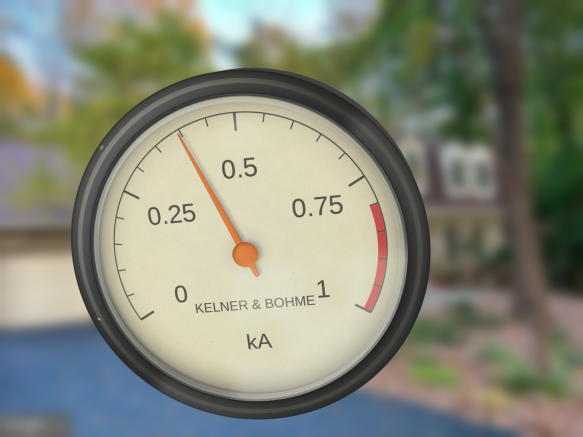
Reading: 0.4; kA
